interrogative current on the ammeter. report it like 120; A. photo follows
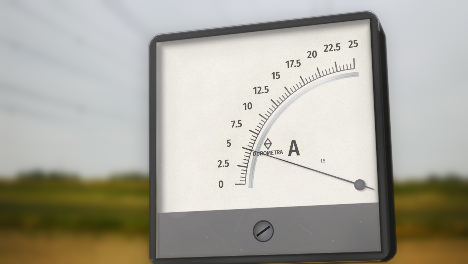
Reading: 5; A
